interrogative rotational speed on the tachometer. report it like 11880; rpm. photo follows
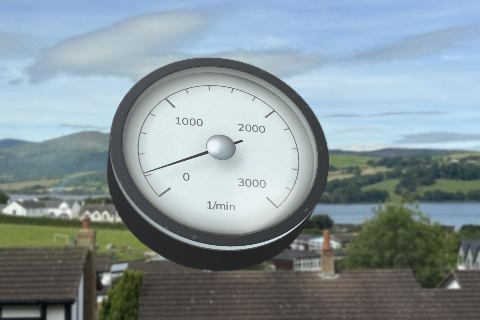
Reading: 200; rpm
